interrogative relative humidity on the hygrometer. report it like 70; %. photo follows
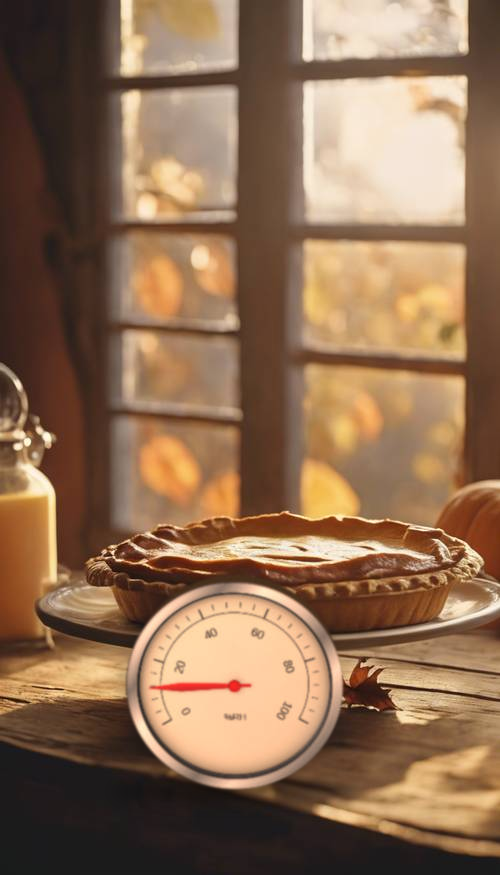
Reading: 12; %
